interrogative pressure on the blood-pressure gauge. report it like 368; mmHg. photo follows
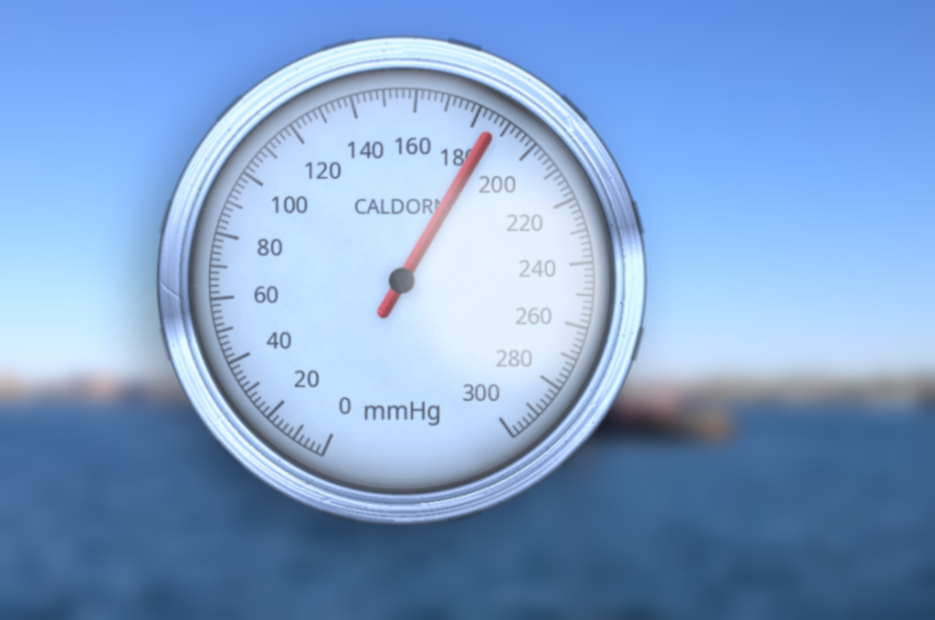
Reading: 186; mmHg
